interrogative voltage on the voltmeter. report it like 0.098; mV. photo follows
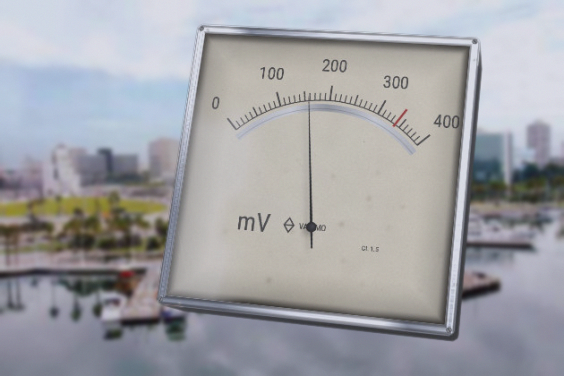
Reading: 160; mV
